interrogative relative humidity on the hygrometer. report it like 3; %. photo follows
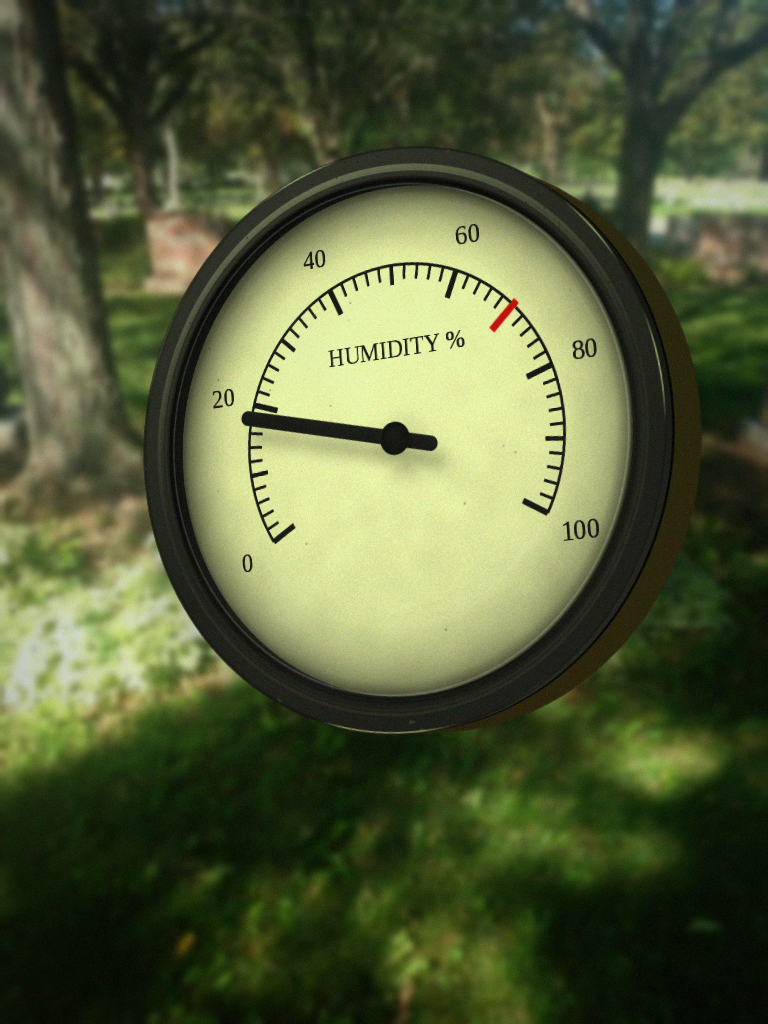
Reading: 18; %
